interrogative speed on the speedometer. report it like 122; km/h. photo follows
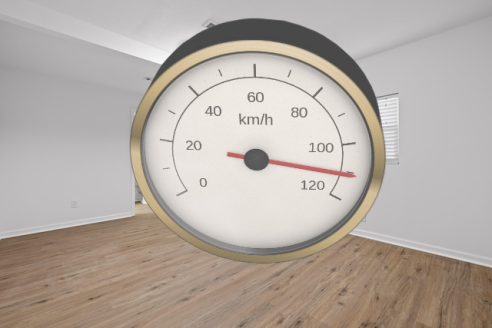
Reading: 110; km/h
